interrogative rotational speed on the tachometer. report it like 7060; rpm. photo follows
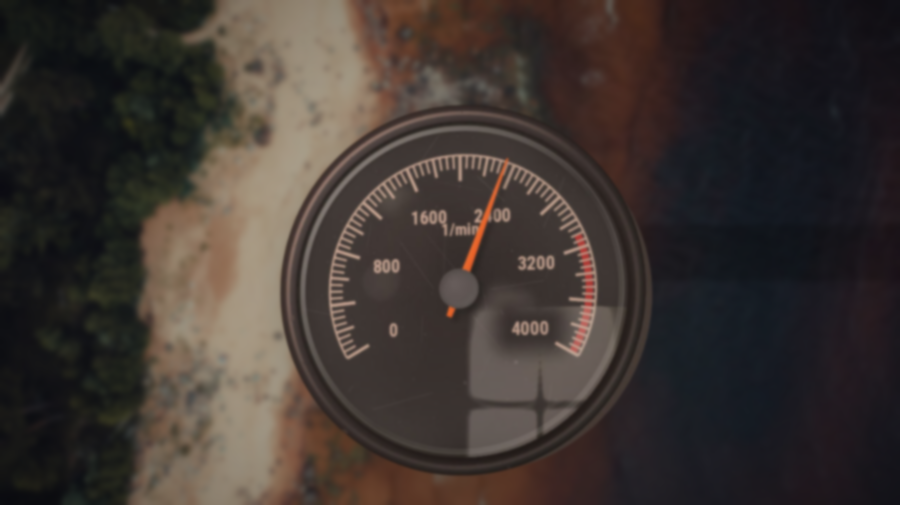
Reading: 2350; rpm
